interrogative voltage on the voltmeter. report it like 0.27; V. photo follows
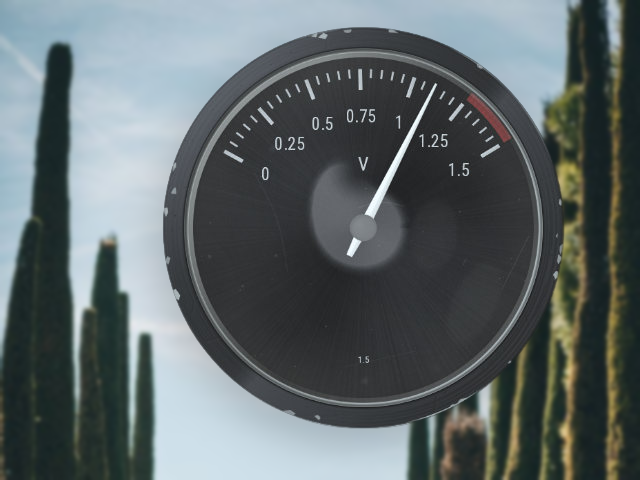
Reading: 1.1; V
